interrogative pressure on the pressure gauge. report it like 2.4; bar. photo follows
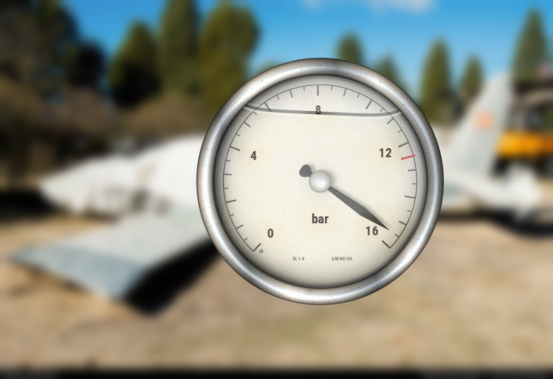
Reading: 15.5; bar
